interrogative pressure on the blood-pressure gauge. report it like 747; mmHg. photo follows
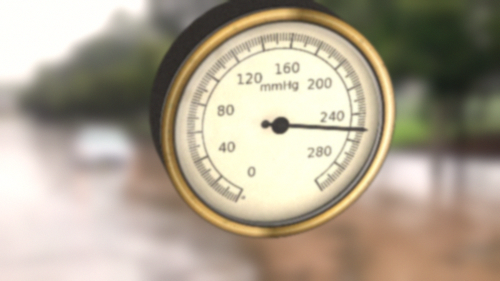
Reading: 250; mmHg
